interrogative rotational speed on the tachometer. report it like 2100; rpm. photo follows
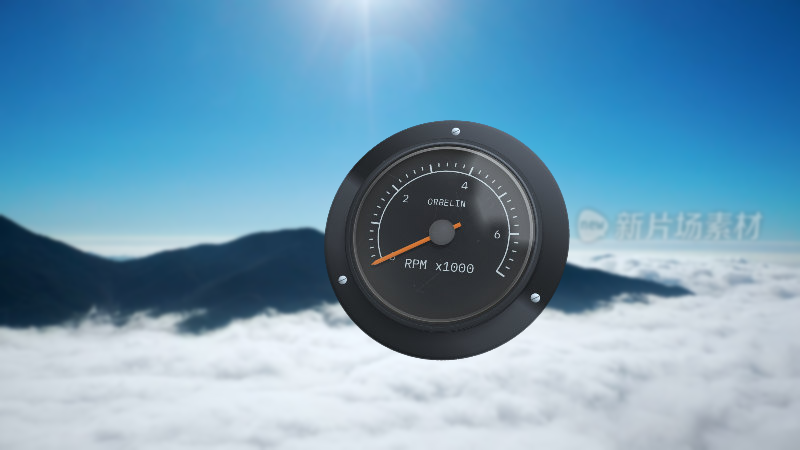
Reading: 0; rpm
